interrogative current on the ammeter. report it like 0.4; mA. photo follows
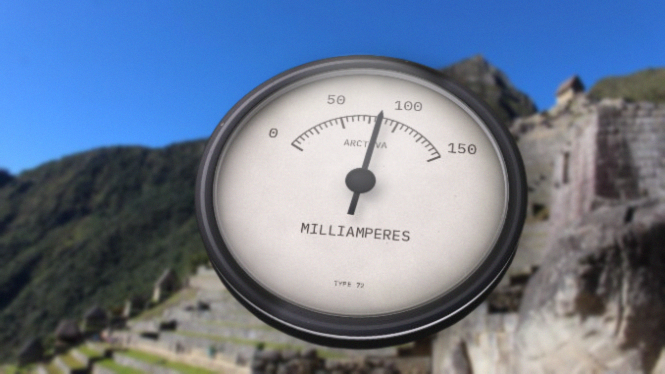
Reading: 85; mA
